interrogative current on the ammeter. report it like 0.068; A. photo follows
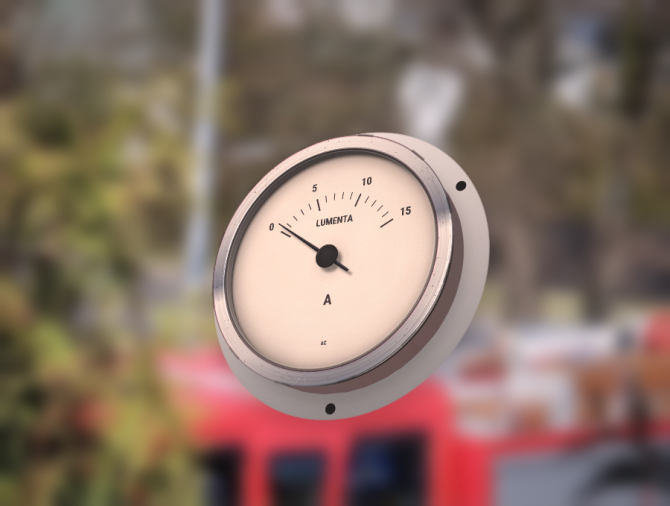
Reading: 0.5; A
